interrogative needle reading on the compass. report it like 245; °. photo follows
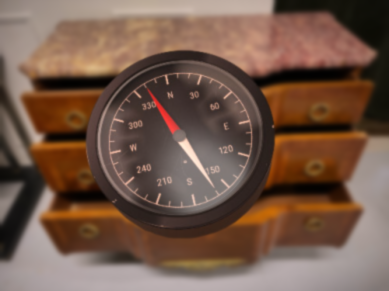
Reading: 340; °
